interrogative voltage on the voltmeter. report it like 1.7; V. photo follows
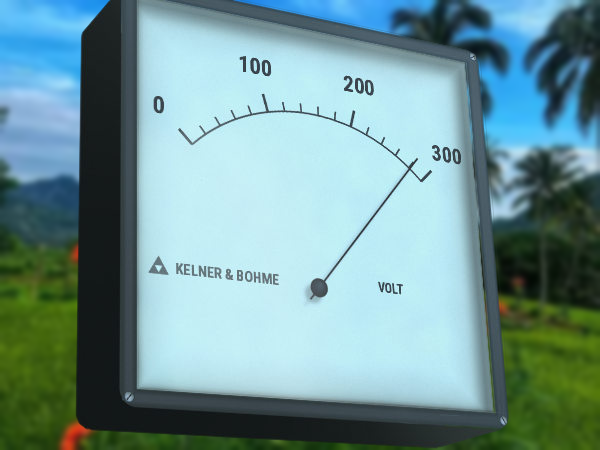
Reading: 280; V
